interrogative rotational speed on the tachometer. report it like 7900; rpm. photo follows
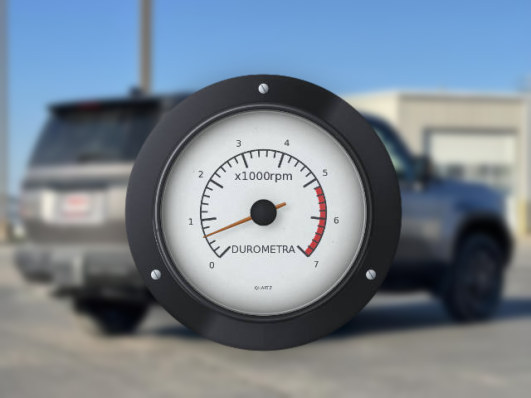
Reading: 600; rpm
